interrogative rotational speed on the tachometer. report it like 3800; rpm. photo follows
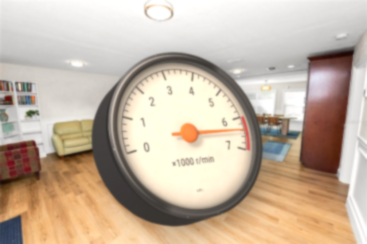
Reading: 6400; rpm
